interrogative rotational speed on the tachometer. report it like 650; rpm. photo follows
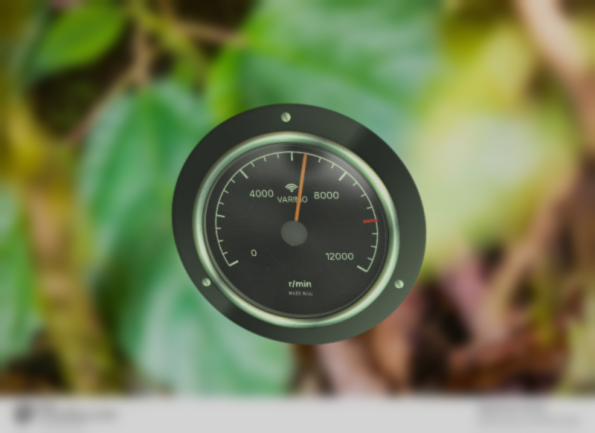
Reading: 6500; rpm
